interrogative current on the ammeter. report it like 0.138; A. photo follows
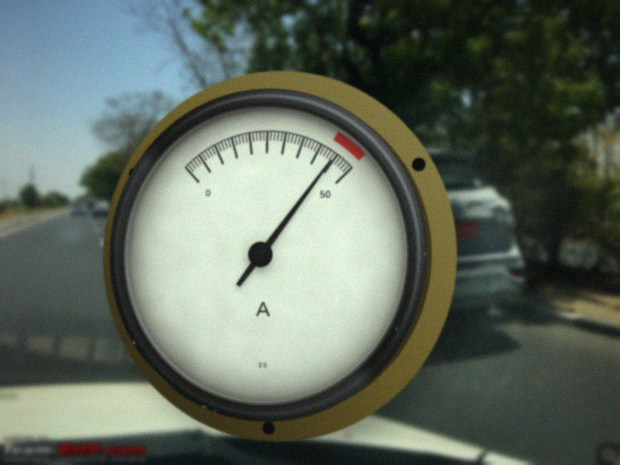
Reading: 45; A
